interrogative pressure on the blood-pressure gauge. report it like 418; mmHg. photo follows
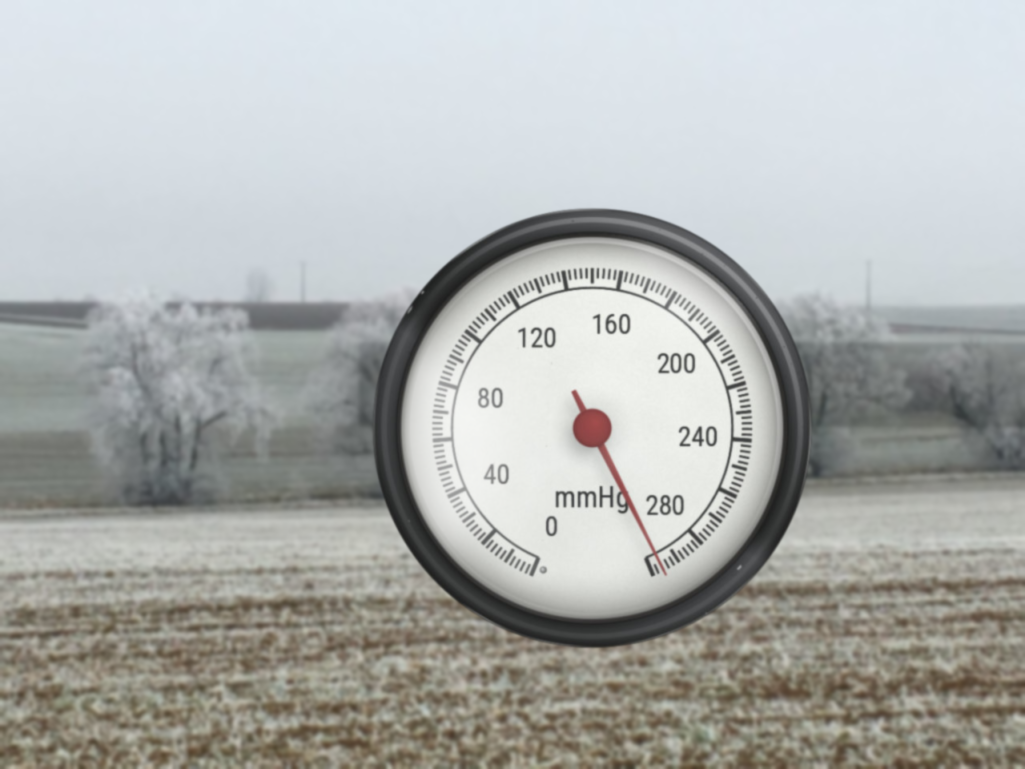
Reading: 296; mmHg
